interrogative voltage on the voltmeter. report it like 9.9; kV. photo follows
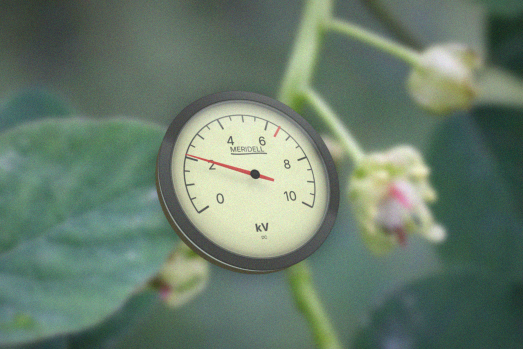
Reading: 2; kV
